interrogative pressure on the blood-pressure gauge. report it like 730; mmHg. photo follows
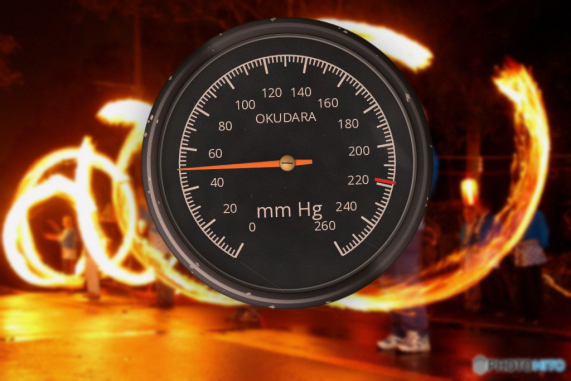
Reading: 50; mmHg
